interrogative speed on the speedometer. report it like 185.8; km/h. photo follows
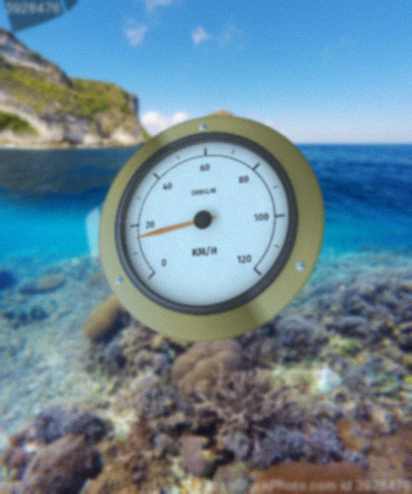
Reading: 15; km/h
